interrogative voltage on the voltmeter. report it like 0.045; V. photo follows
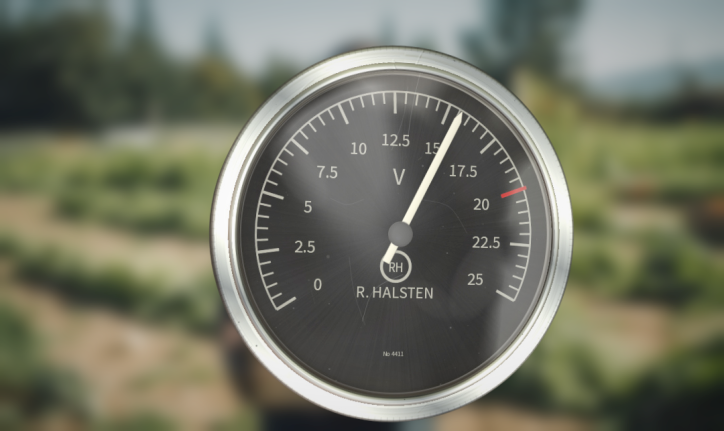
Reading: 15.5; V
